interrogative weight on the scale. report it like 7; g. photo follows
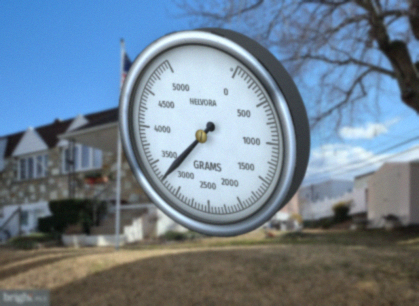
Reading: 3250; g
